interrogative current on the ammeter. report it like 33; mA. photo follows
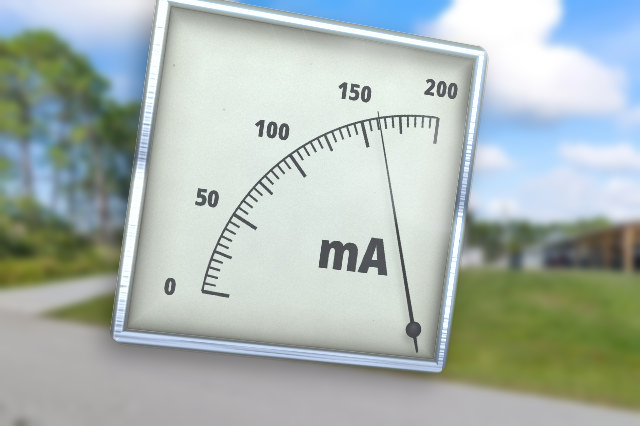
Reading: 160; mA
